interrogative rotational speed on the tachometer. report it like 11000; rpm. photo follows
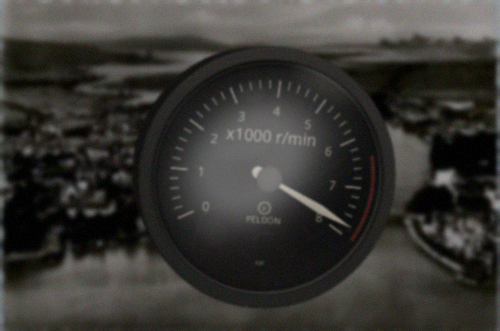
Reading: 7800; rpm
